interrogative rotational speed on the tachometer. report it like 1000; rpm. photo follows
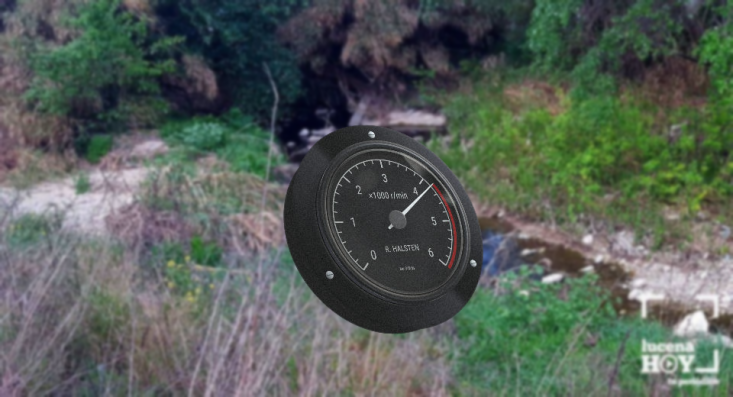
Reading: 4200; rpm
